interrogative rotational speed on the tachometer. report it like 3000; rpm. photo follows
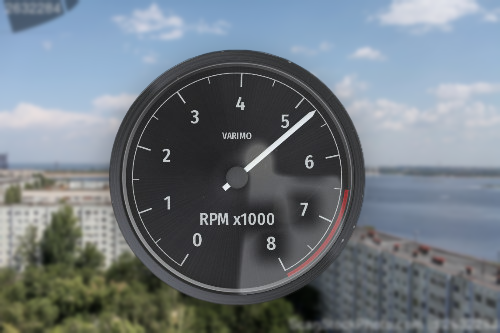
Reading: 5250; rpm
